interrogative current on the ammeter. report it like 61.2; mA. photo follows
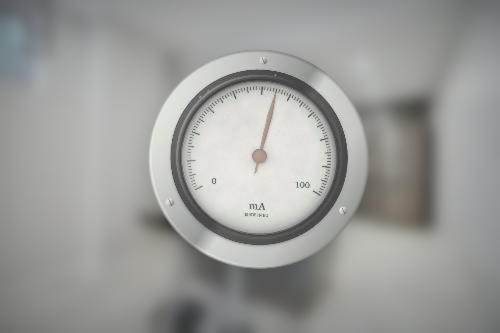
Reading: 55; mA
